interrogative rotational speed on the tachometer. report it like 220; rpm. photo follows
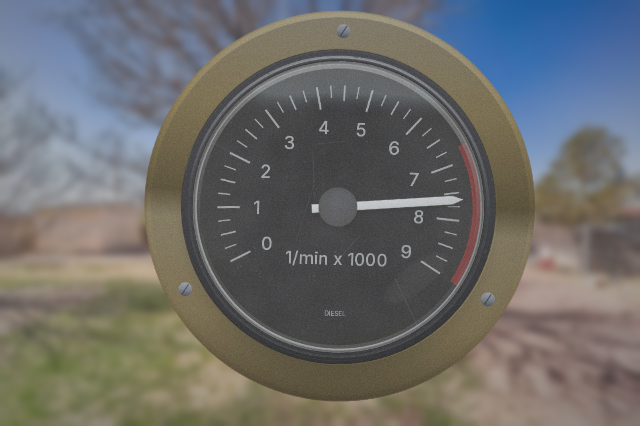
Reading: 7625; rpm
